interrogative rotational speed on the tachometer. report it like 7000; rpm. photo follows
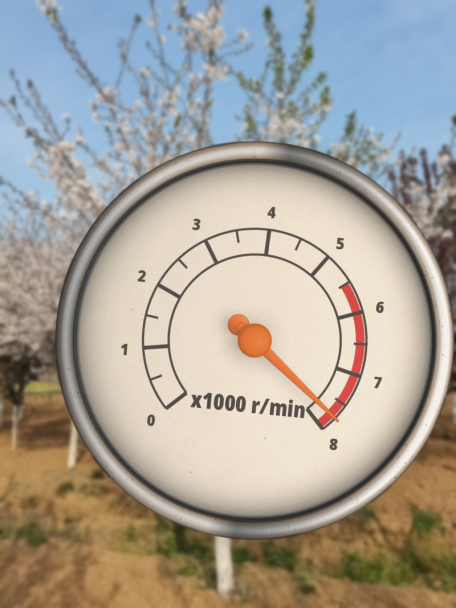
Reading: 7750; rpm
